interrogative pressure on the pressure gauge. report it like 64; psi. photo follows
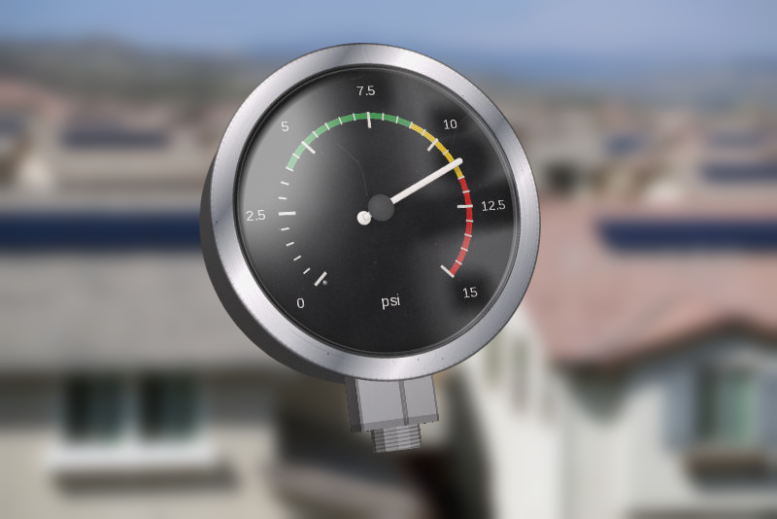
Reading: 11; psi
